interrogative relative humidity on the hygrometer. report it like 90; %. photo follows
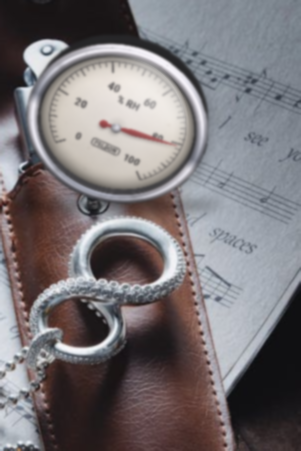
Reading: 80; %
